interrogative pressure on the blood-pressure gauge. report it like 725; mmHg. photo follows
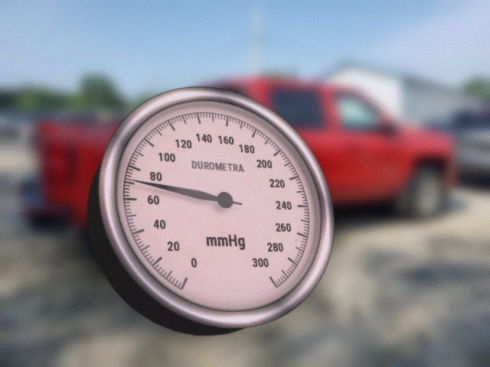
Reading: 70; mmHg
